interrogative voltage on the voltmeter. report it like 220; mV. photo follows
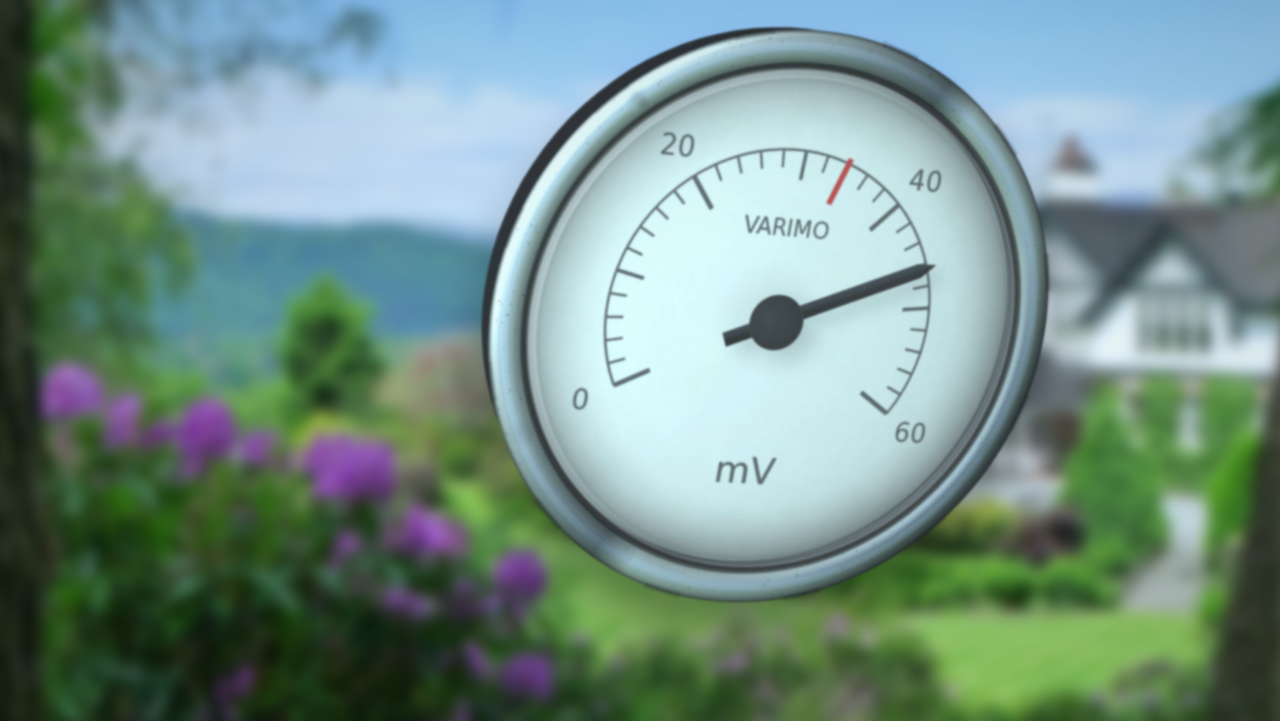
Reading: 46; mV
